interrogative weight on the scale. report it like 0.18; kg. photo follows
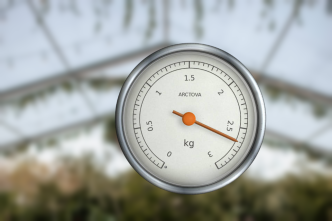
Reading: 2.65; kg
